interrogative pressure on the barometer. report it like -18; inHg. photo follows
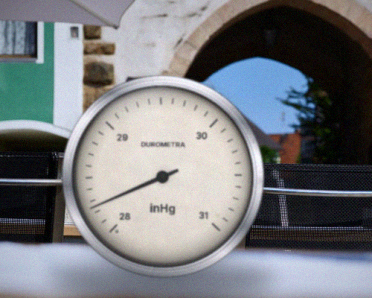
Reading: 28.25; inHg
